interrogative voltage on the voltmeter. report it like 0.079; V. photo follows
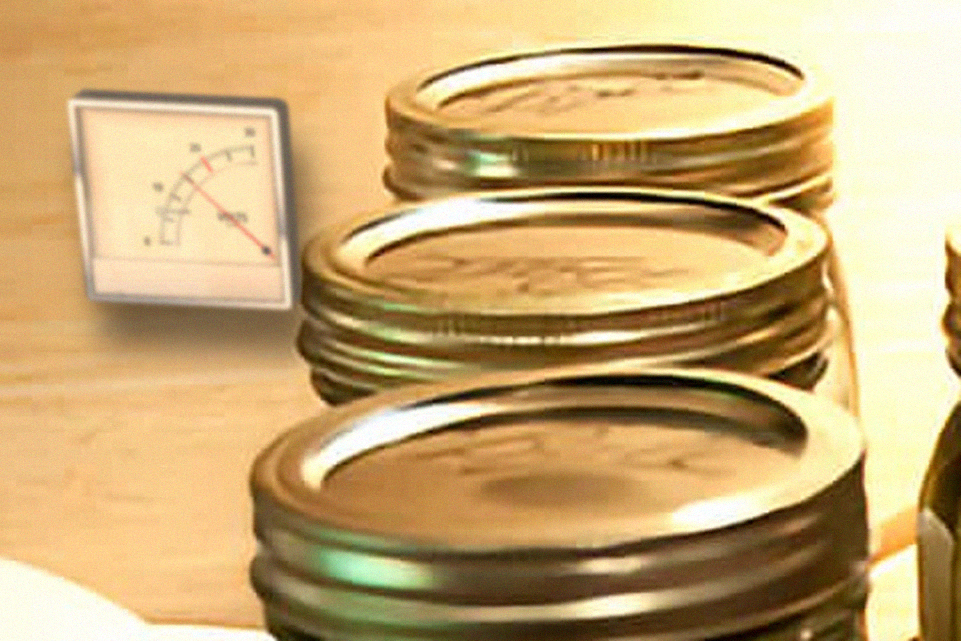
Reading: 15; V
